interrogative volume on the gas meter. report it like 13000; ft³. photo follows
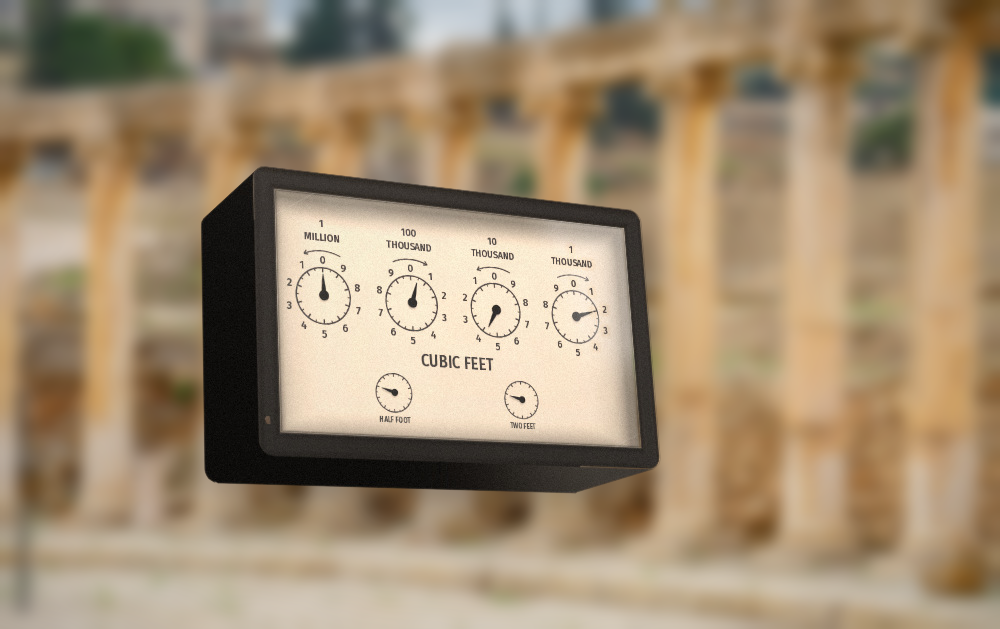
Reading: 4200; ft³
